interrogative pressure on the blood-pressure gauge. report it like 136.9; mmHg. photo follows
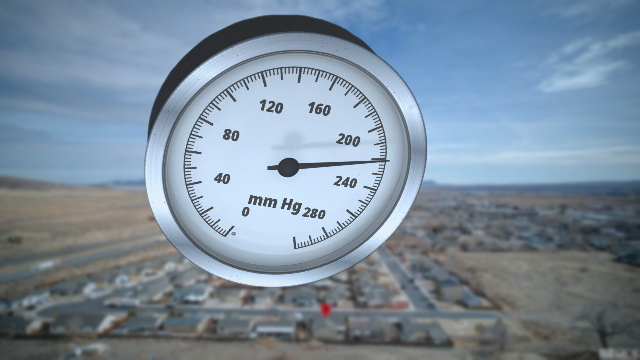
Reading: 220; mmHg
